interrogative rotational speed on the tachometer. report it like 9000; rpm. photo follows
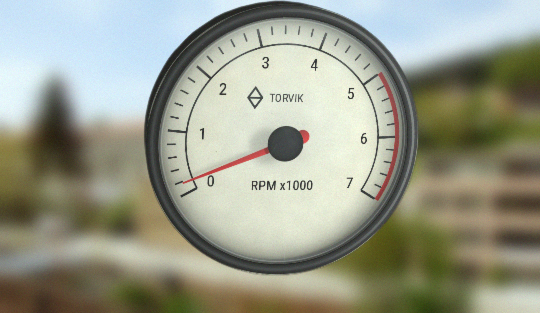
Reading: 200; rpm
